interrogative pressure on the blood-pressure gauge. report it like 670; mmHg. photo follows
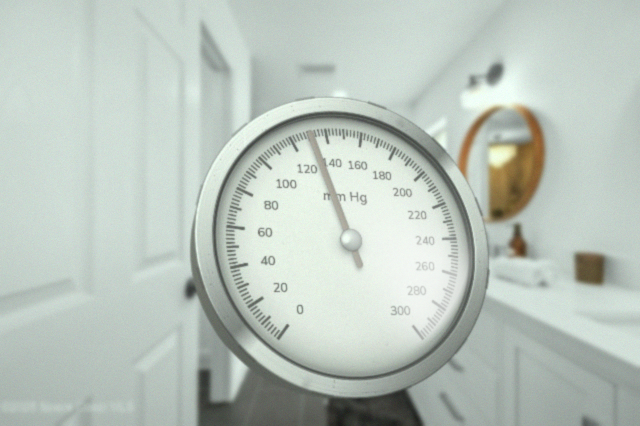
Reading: 130; mmHg
